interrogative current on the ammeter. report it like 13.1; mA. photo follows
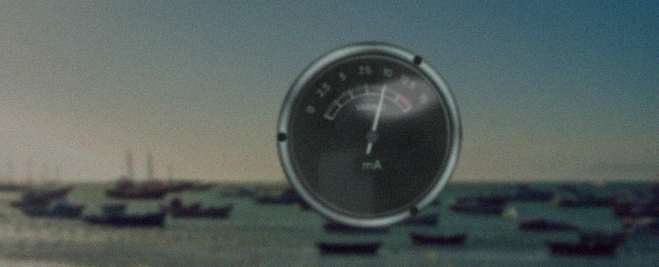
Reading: 10; mA
